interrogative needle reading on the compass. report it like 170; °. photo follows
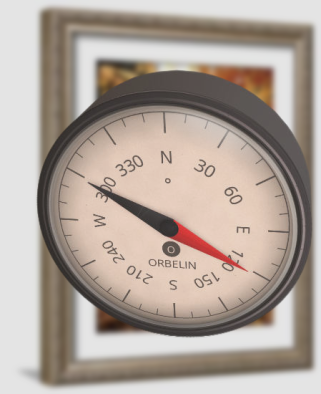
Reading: 120; °
